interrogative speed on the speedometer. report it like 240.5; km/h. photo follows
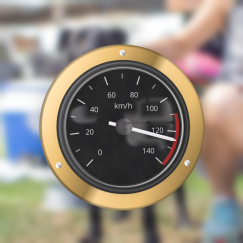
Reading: 125; km/h
